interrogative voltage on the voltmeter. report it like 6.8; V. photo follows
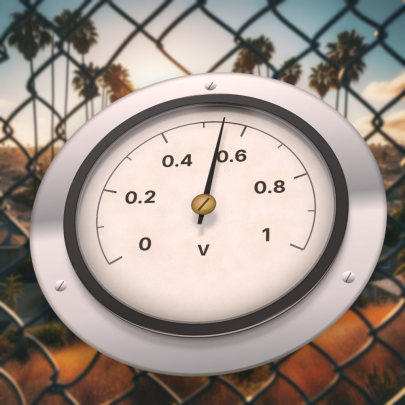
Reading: 0.55; V
